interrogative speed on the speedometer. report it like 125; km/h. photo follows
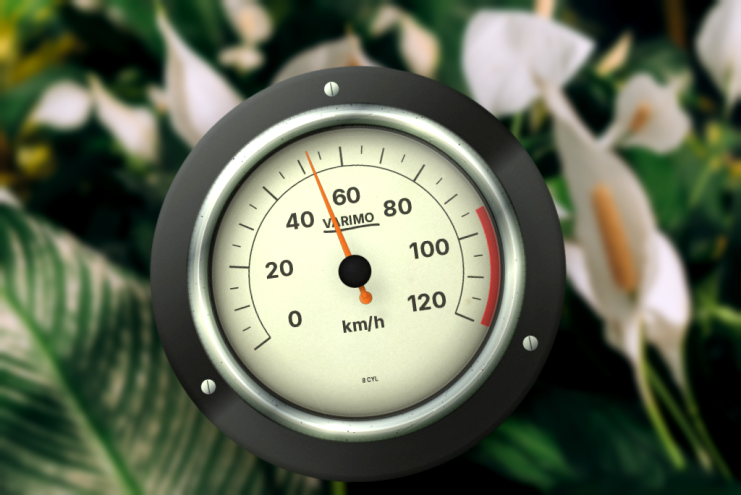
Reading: 52.5; km/h
